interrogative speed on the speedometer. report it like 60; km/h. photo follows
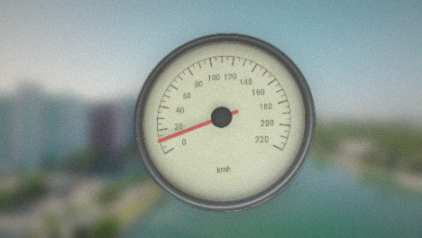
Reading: 10; km/h
